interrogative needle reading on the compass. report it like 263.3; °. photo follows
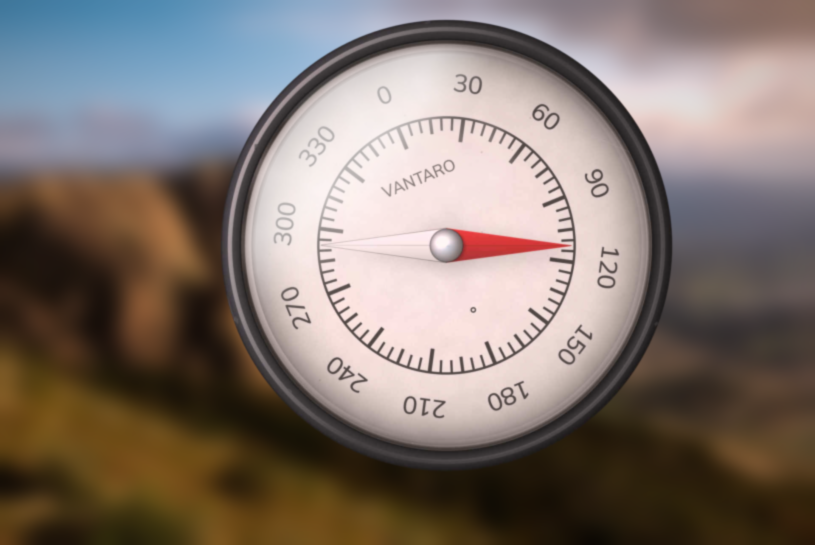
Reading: 112.5; °
